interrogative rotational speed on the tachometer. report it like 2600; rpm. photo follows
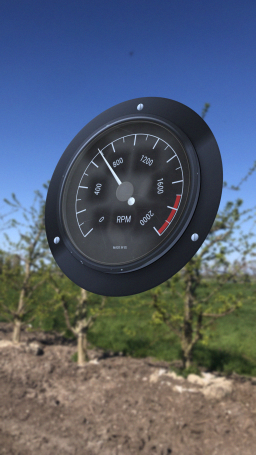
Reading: 700; rpm
